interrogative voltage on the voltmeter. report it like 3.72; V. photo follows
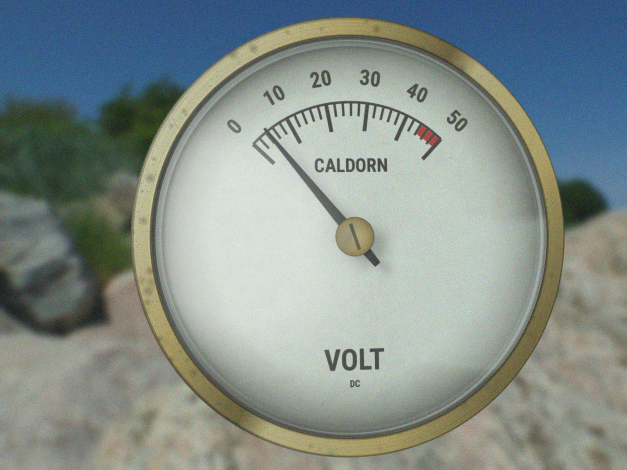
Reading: 4; V
